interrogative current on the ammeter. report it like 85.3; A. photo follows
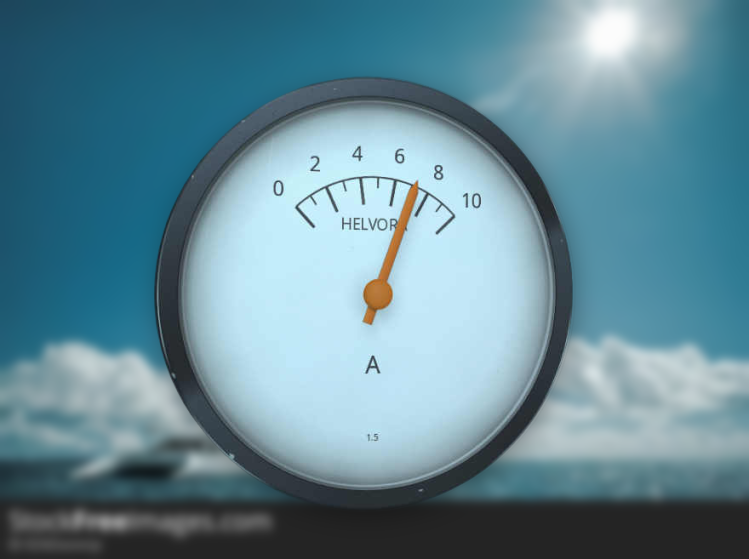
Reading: 7; A
